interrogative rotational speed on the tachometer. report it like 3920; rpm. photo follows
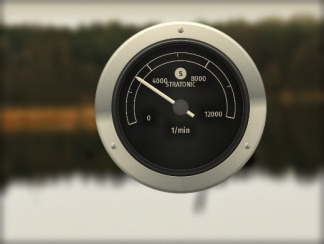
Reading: 3000; rpm
